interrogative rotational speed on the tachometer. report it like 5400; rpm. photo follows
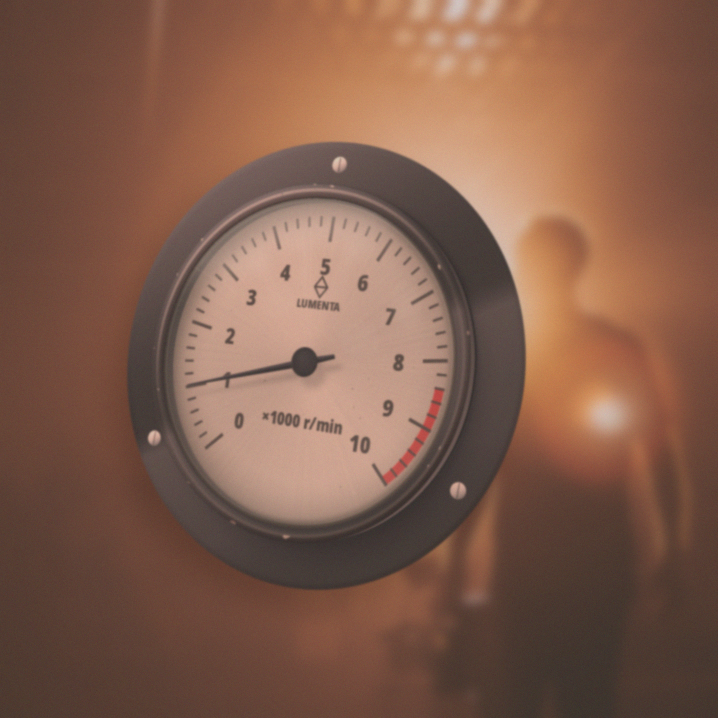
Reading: 1000; rpm
